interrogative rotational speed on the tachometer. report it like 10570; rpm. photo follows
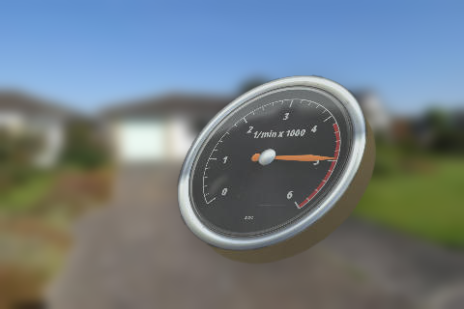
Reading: 5000; rpm
